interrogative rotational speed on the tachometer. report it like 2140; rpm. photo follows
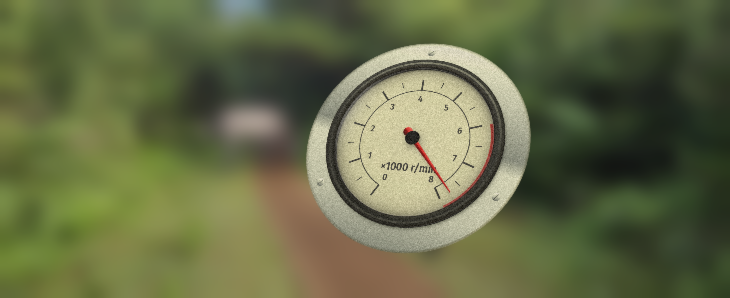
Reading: 7750; rpm
